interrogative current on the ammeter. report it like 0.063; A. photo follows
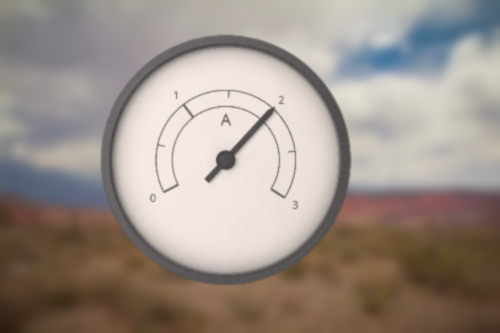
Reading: 2; A
